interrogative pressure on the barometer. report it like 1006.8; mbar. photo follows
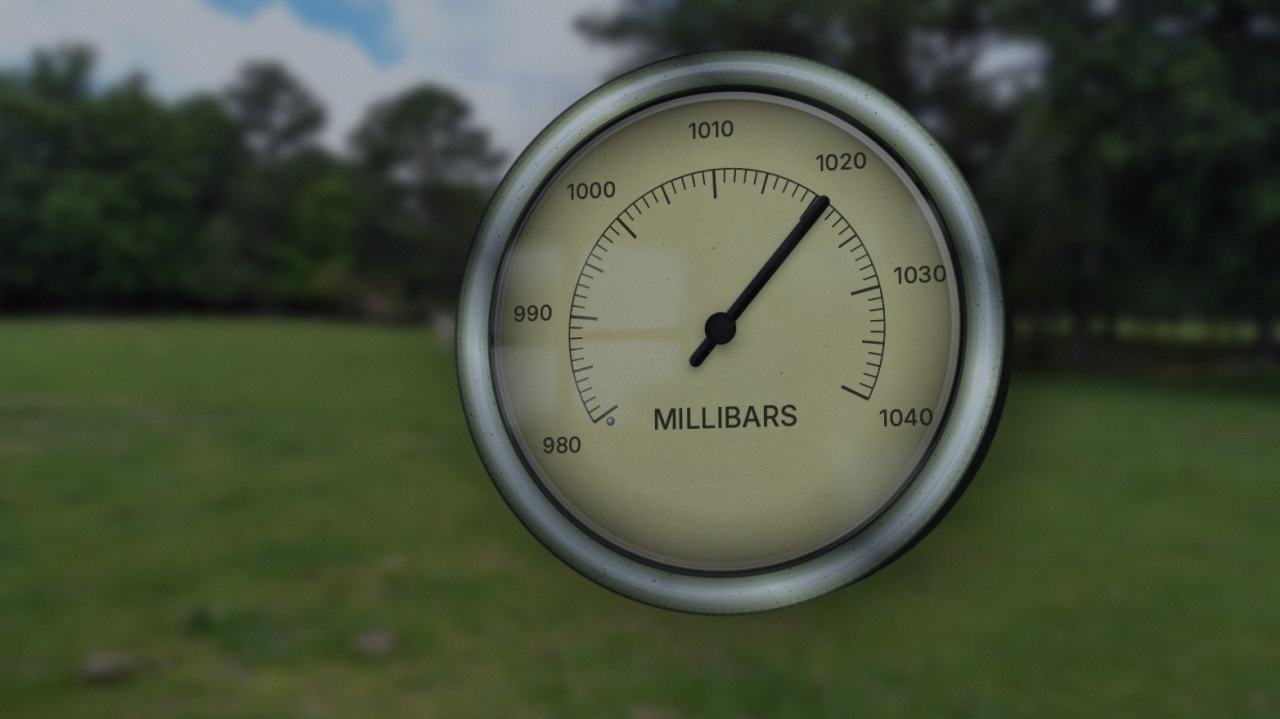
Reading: 1021; mbar
